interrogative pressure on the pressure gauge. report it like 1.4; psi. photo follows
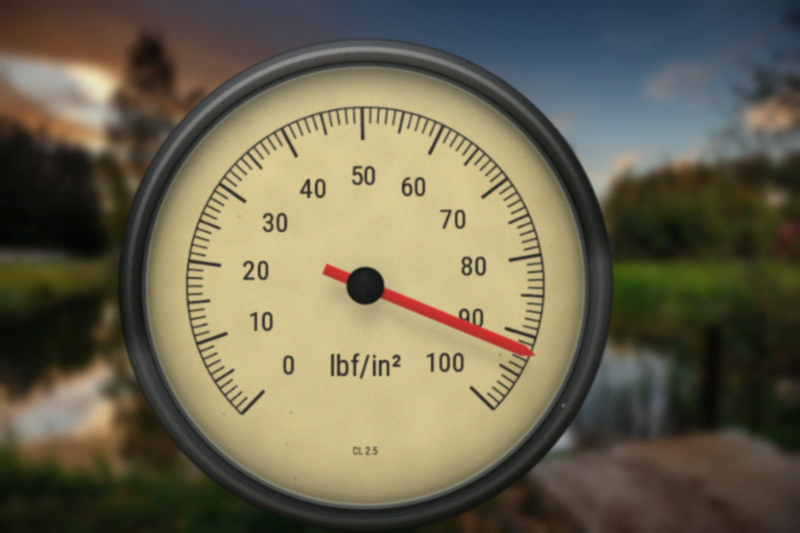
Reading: 92; psi
